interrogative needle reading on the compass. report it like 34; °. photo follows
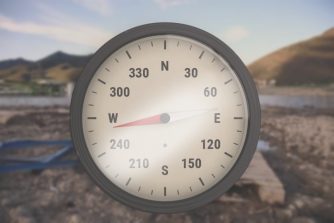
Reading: 260; °
